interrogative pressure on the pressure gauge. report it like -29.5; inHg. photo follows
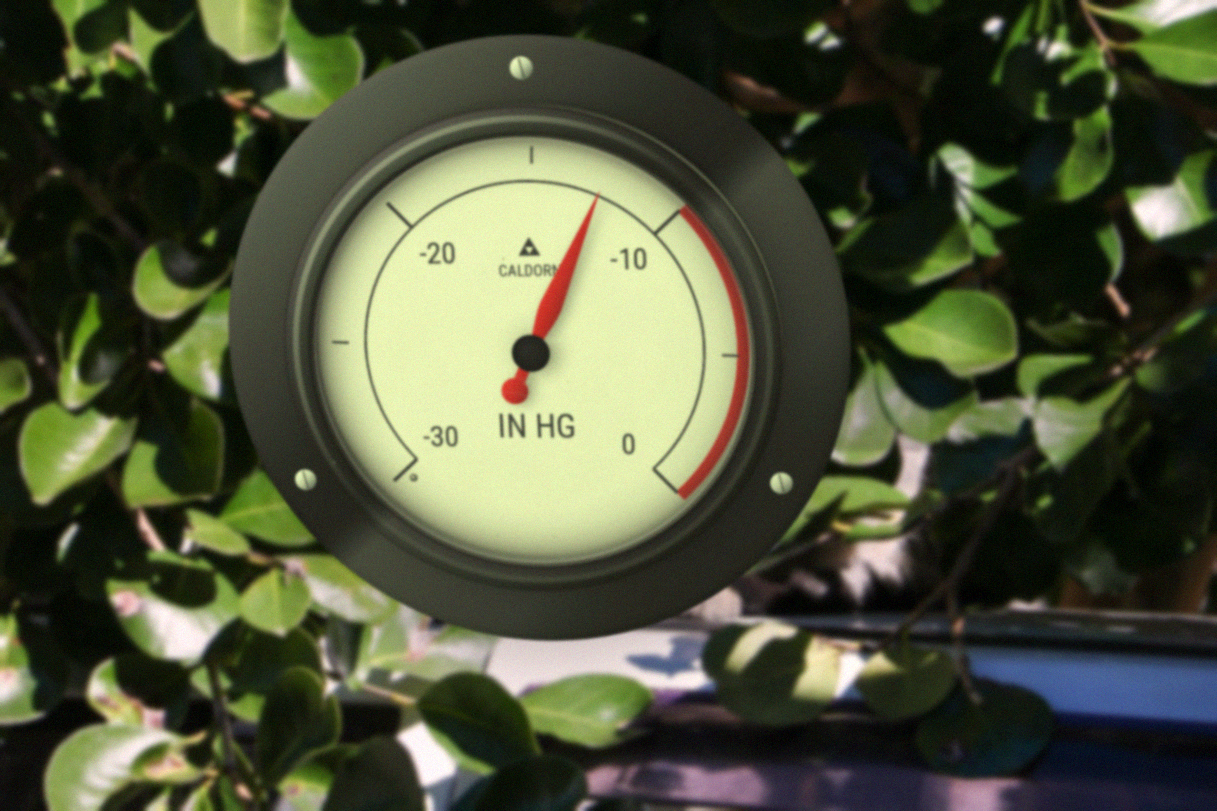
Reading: -12.5; inHg
